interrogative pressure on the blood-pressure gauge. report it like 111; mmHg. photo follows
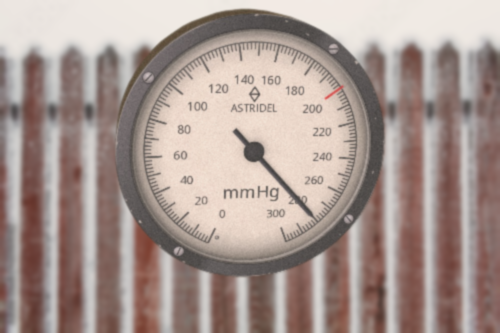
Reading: 280; mmHg
